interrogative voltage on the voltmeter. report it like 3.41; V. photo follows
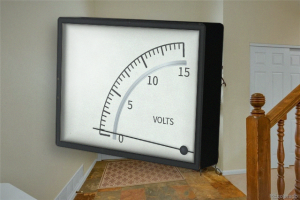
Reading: 0.5; V
